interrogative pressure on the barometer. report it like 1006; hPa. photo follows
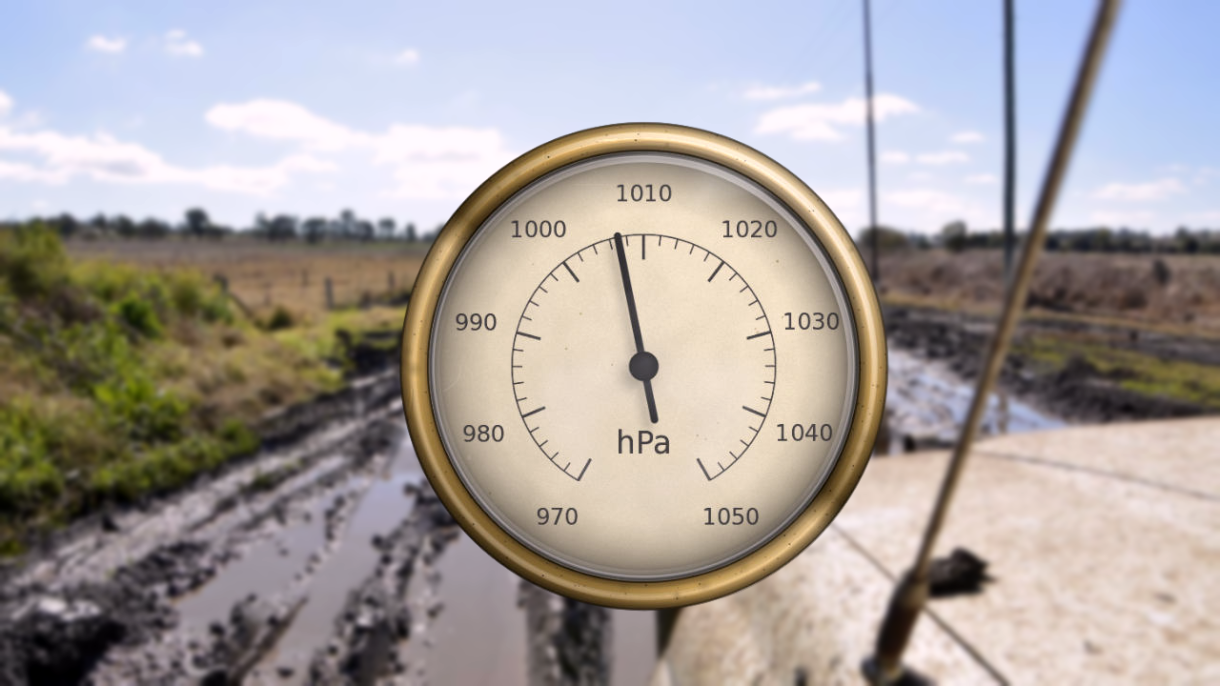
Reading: 1007; hPa
